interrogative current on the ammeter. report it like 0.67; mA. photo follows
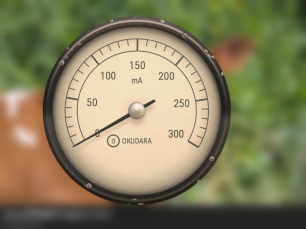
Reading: 0; mA
